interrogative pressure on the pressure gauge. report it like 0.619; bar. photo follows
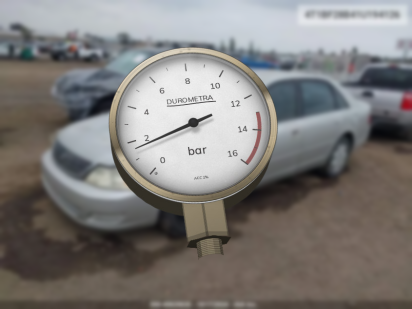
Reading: 1.5; bar
